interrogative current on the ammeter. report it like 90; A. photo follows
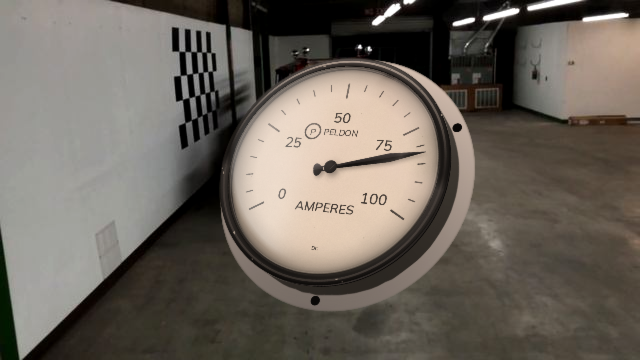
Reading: 82.5; A
